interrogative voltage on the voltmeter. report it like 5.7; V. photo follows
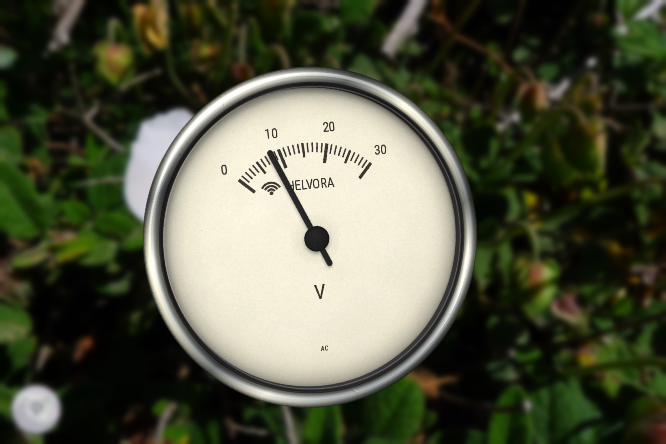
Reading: 8; V
